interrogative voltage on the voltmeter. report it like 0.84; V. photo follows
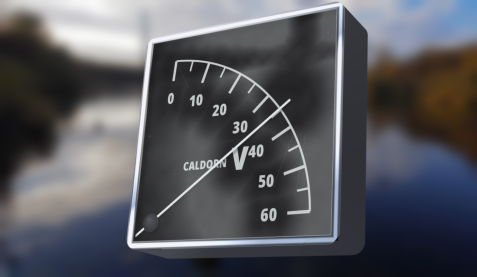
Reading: 35; V
